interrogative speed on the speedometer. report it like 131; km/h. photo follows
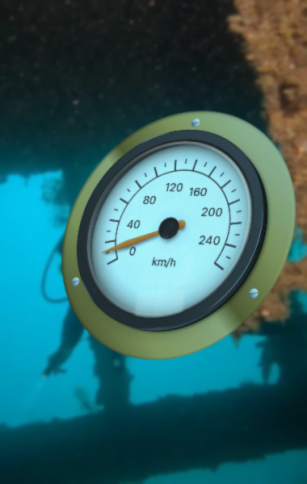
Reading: 10; km/h
